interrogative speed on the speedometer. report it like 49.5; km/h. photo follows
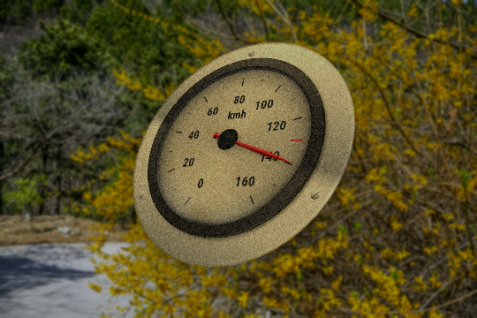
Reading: 140; km/h
